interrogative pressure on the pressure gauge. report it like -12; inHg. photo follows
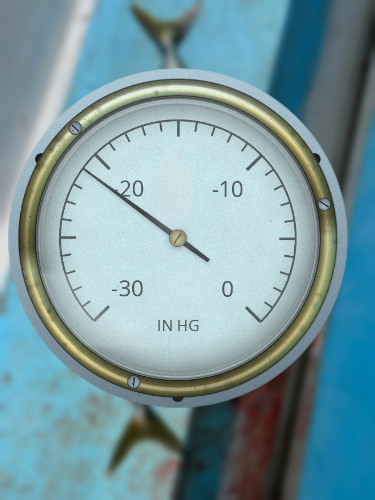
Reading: -21; inHg
